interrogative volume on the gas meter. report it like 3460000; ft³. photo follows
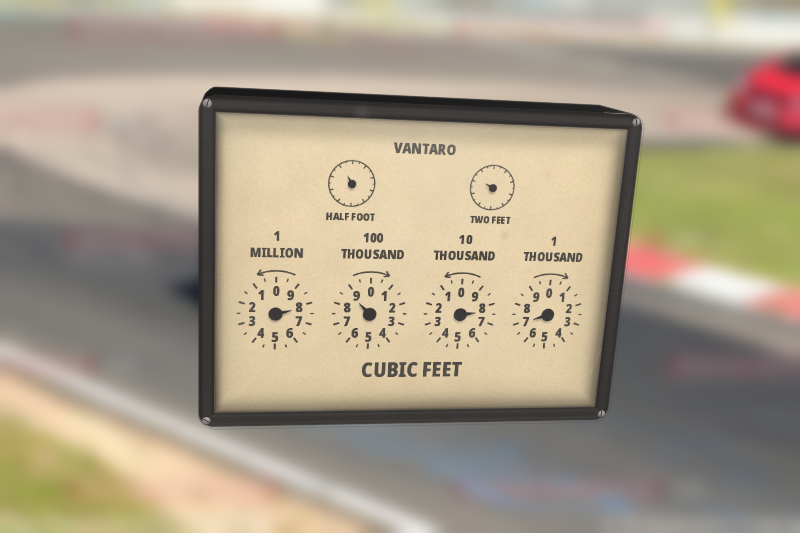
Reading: 787700; ft³
